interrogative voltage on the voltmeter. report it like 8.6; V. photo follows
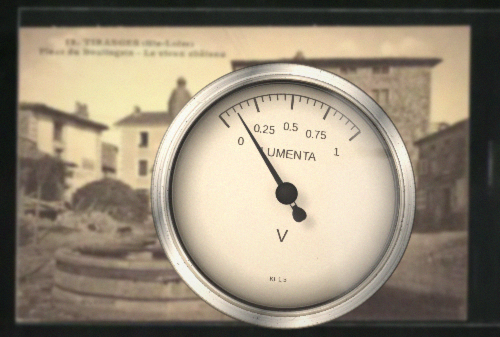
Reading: 0.1; V
